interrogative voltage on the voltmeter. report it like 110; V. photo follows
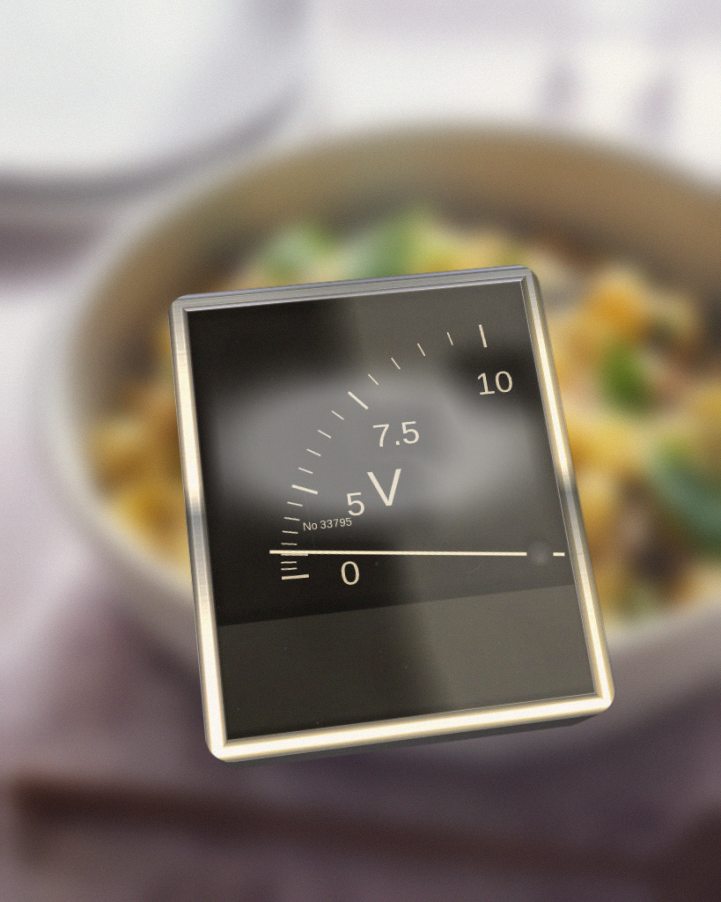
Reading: 2.5; V
